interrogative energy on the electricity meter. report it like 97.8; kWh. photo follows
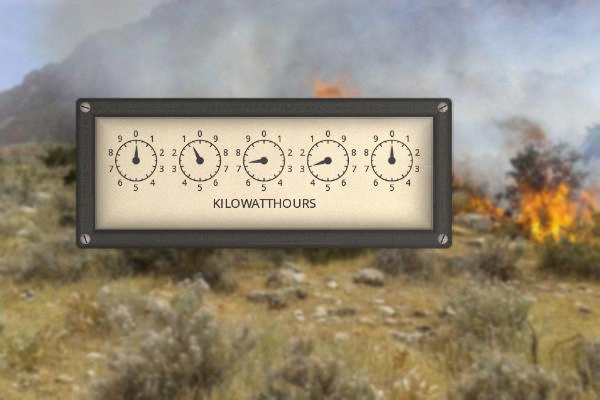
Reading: 730; kWh
